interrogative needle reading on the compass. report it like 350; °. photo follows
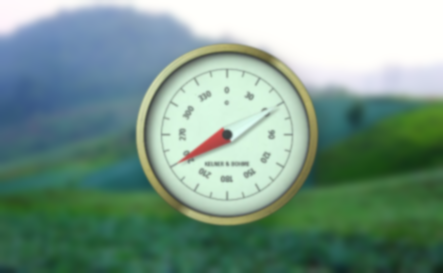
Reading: 240; °
